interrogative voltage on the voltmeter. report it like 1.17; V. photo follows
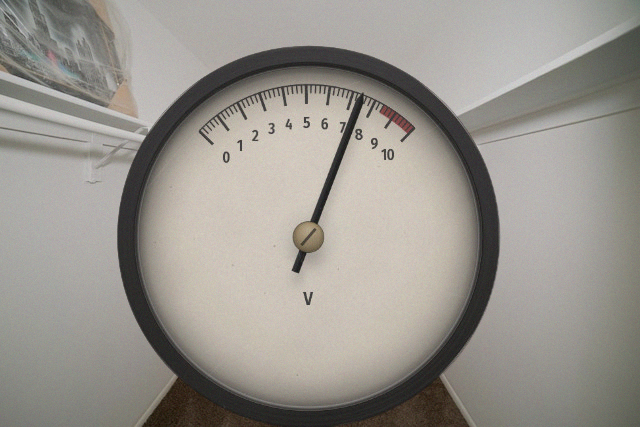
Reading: 7.4; V
